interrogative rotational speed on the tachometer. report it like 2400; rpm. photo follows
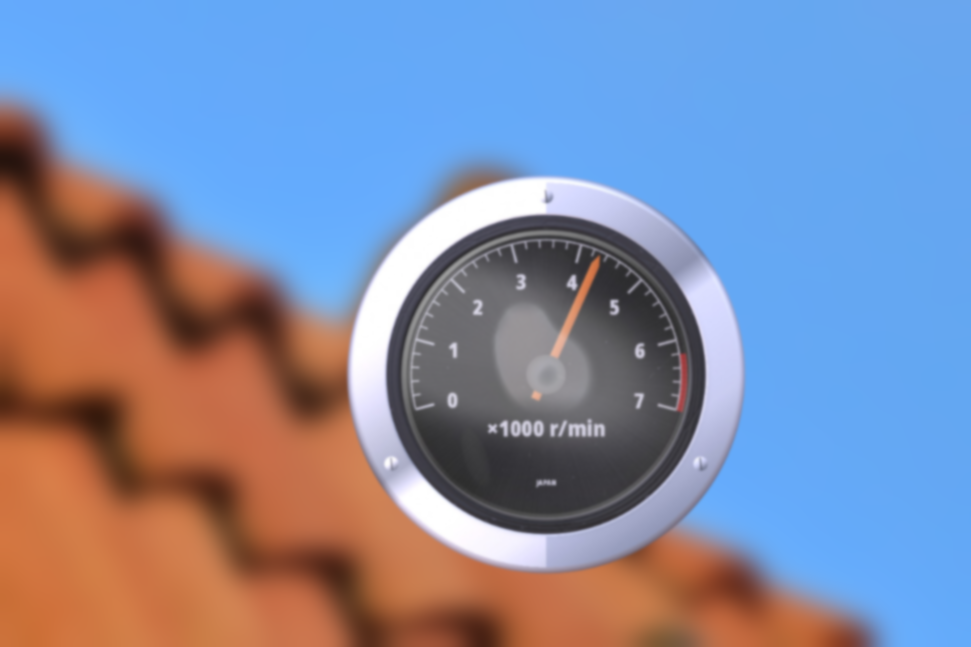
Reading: 4300; rpm
